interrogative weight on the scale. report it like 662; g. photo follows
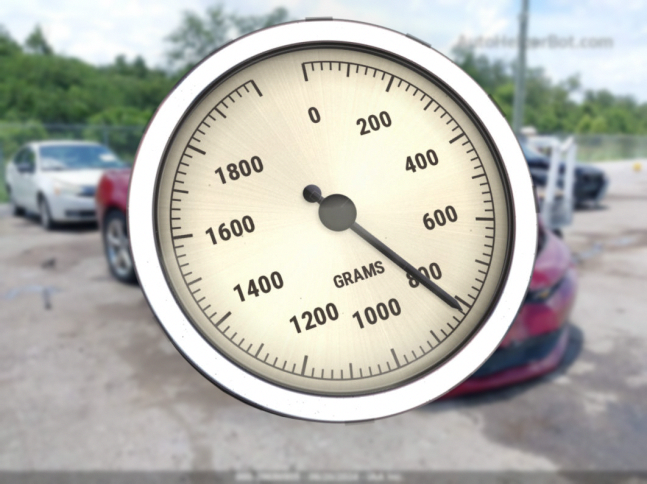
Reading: 820; g
